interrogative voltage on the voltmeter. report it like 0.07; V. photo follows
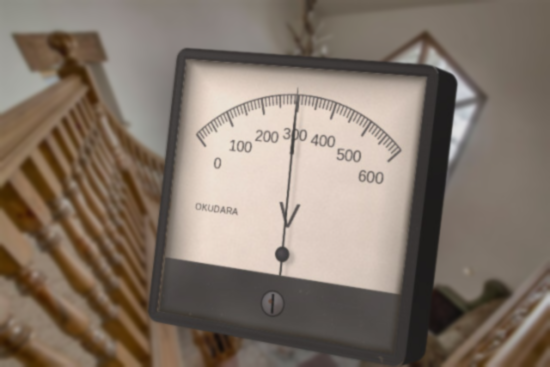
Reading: 300; V
